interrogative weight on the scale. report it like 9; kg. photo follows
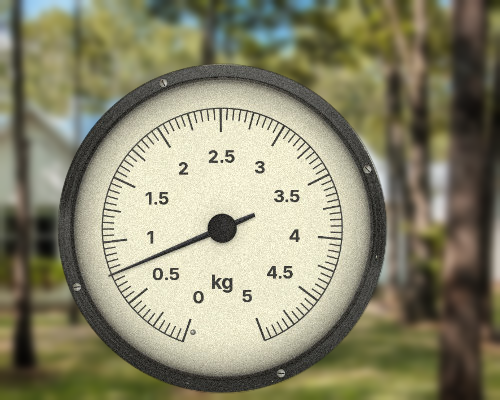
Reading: 0.75; kg
